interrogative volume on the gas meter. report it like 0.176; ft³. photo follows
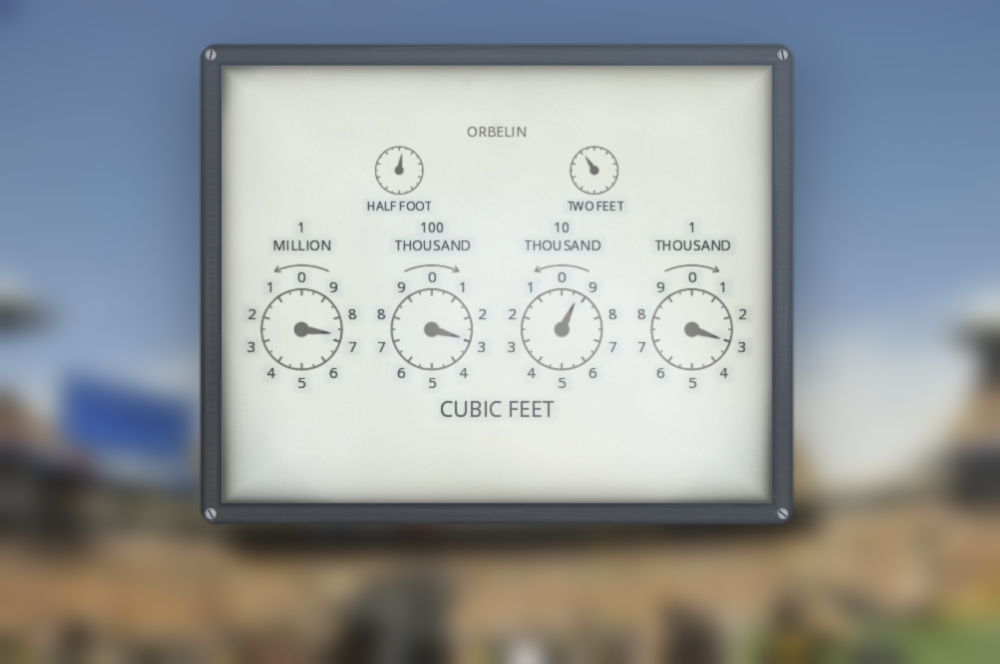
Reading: 729300; ft³
